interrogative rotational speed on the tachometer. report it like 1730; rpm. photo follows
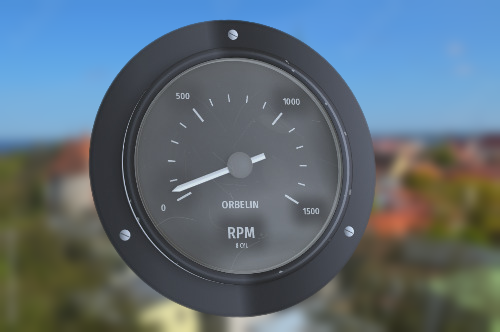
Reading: 50; rpm
